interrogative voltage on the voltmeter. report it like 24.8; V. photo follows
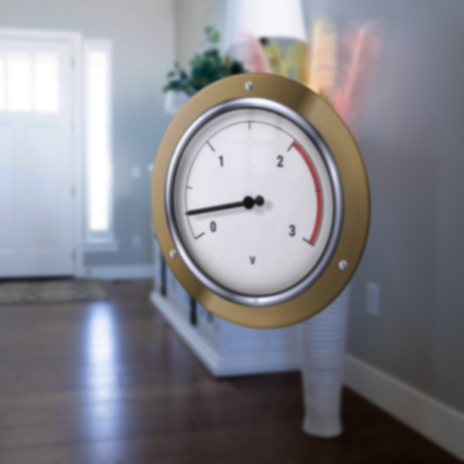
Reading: 0.25; V
